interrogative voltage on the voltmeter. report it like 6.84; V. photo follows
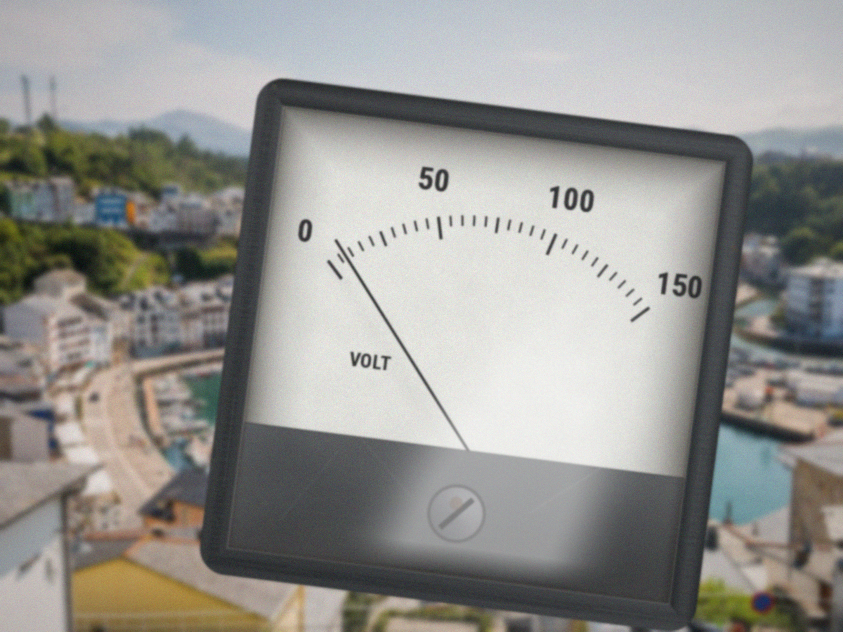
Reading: 7.5; V
